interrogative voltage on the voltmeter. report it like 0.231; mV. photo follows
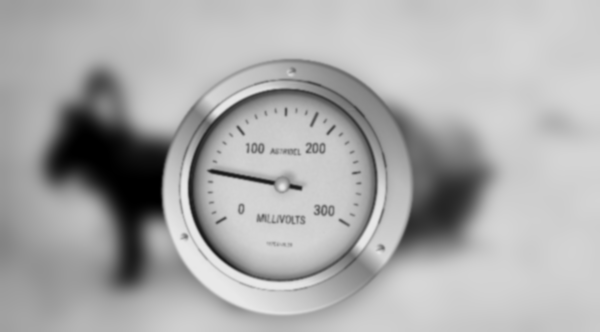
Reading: 50; mV
